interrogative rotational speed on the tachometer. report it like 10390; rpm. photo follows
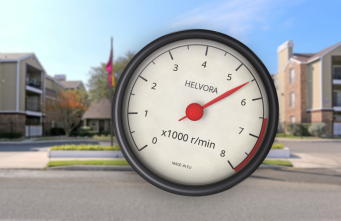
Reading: 5500; rpm
